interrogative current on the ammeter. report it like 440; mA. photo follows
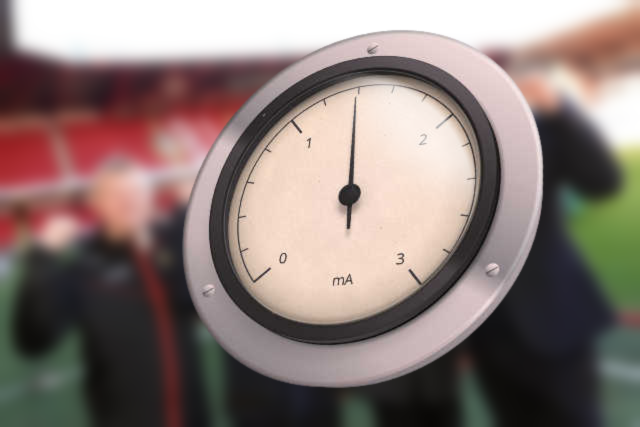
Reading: 1.4; mA
